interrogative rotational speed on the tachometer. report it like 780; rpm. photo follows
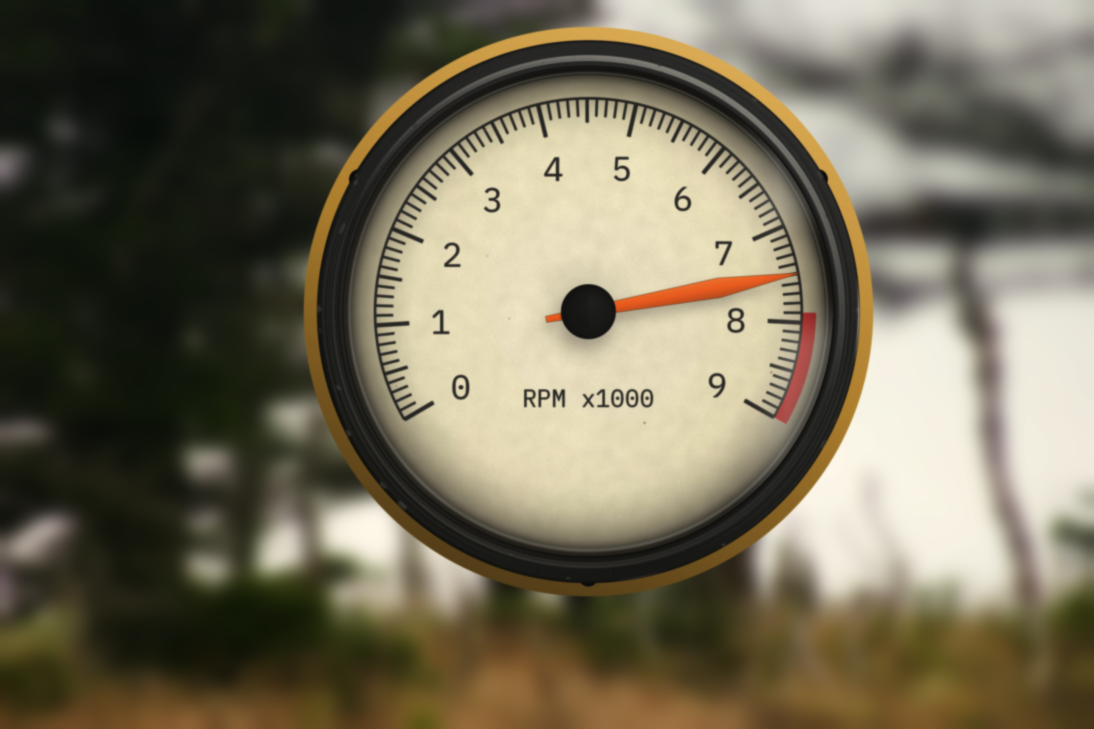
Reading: 7500; rpm
